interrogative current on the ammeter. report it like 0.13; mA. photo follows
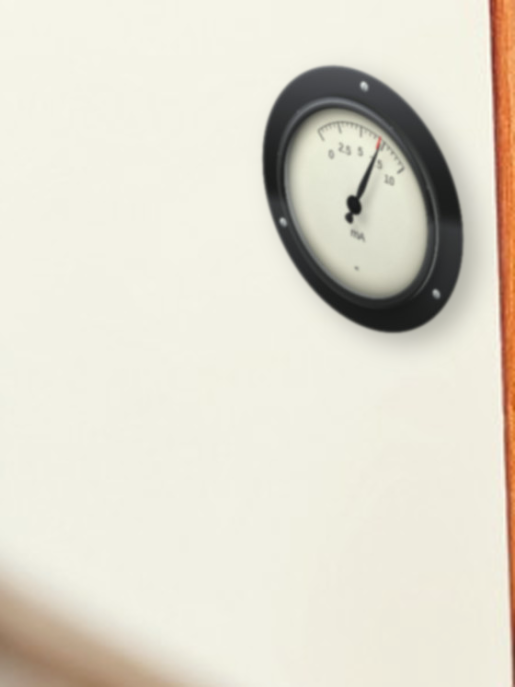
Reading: 7.5; mA
